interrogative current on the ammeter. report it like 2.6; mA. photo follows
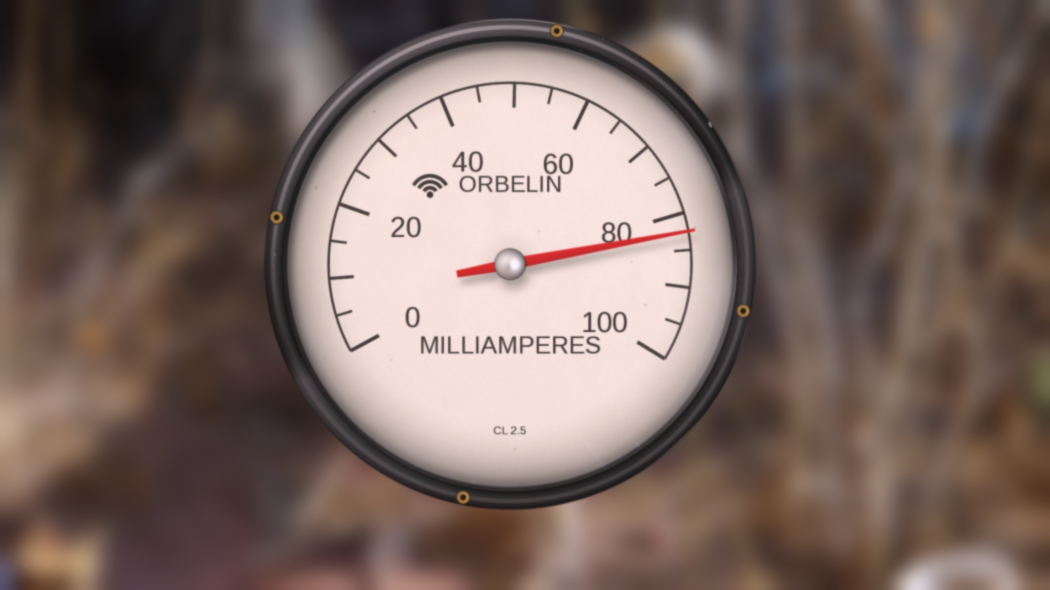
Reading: 82.5; mA
